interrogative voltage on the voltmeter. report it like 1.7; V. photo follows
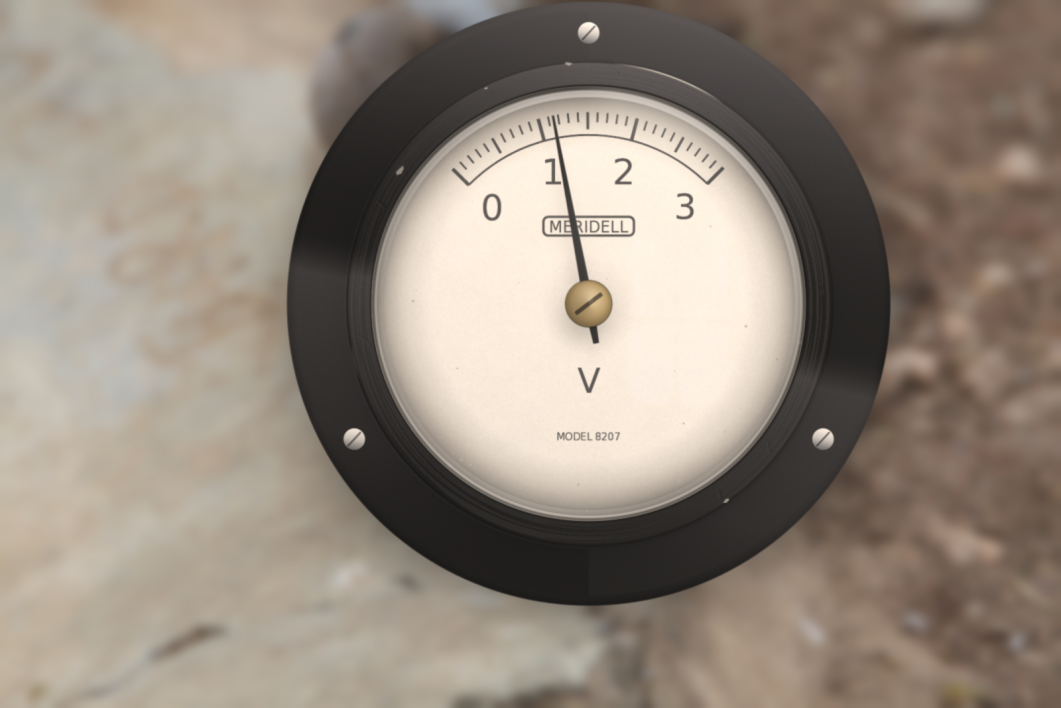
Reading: 1.15; V
